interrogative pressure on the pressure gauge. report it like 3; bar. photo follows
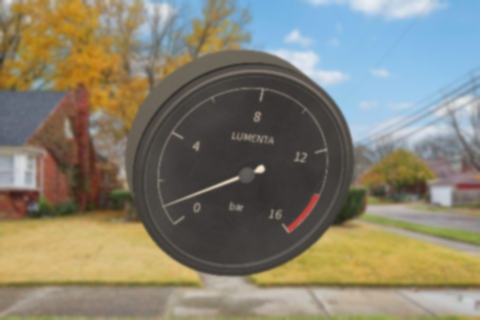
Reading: 1; bar
